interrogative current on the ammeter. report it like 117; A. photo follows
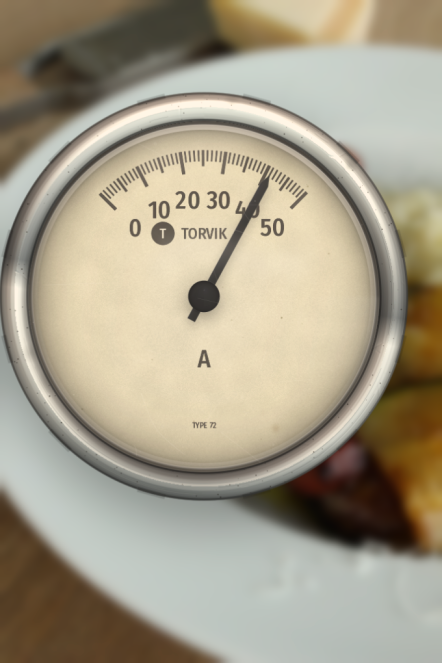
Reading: 41; A
